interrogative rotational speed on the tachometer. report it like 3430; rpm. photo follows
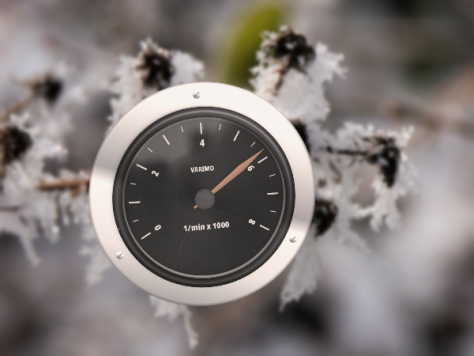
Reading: 5750; rpm
